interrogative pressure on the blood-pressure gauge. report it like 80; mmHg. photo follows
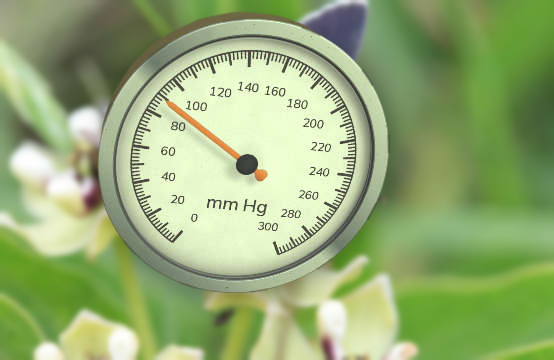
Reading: 90; mmHg
